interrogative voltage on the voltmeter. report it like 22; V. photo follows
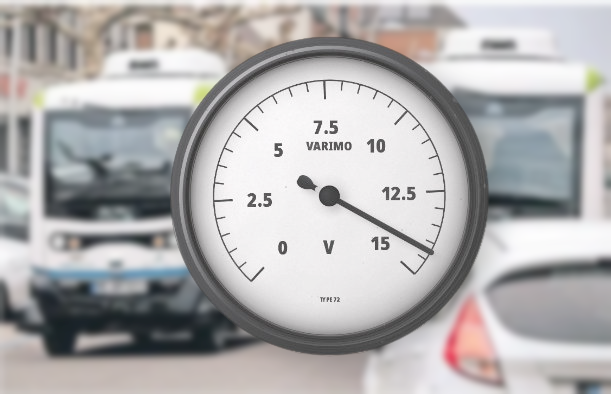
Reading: 14.25; V
